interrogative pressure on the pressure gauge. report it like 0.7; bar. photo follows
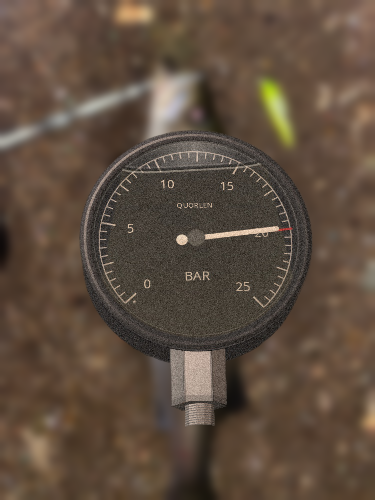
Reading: 20; bar
